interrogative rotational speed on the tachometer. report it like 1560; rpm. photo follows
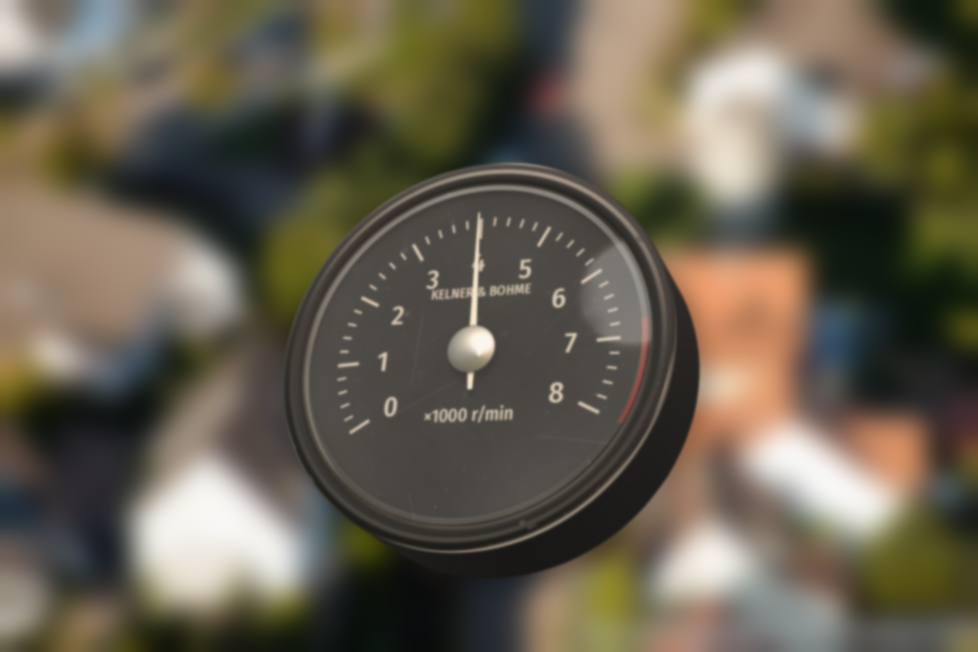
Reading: 4000; rpm
